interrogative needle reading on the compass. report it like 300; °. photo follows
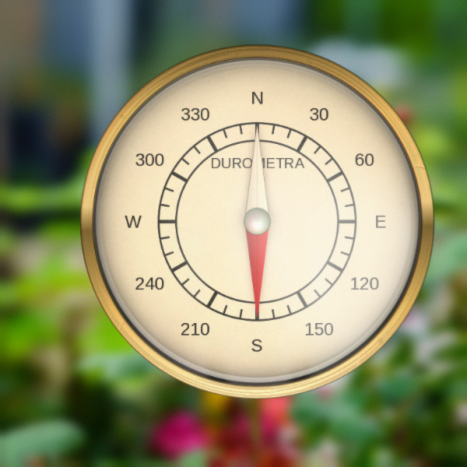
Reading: 180; °
